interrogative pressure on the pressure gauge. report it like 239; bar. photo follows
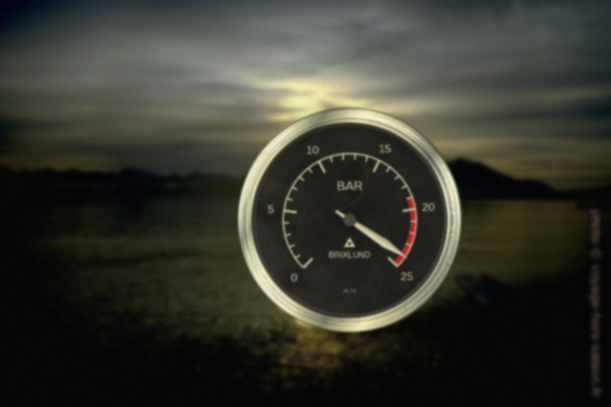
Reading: 24; bar
